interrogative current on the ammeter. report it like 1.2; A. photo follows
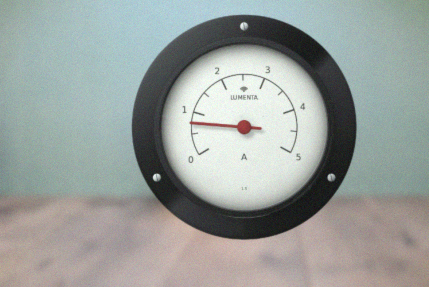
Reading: 0.75; A
